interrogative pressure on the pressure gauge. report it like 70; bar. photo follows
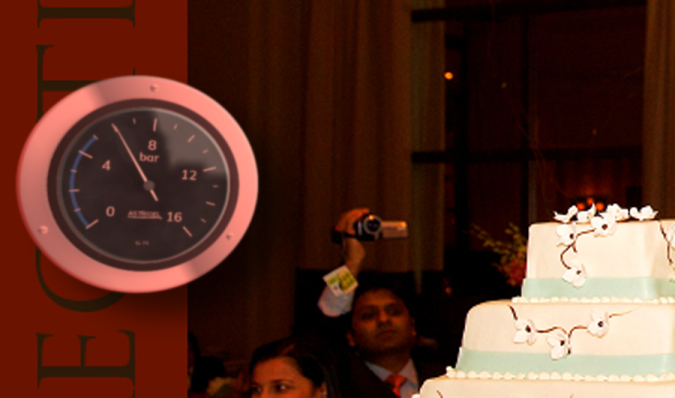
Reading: 6; bar
